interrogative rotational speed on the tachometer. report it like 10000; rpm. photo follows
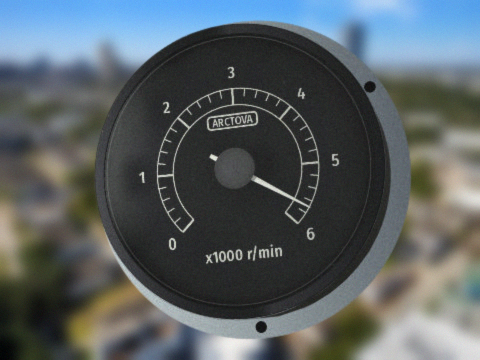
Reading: 5700; rpm
